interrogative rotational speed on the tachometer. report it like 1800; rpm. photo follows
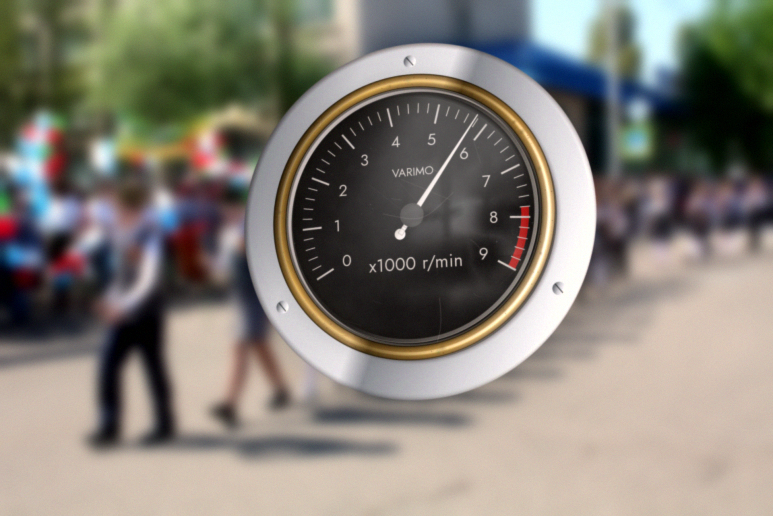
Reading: 5800; rpm
